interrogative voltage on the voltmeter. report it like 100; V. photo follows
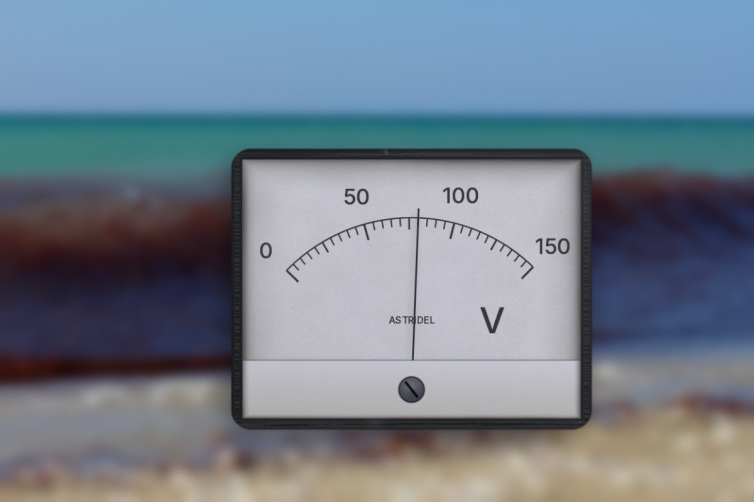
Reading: 80; V
